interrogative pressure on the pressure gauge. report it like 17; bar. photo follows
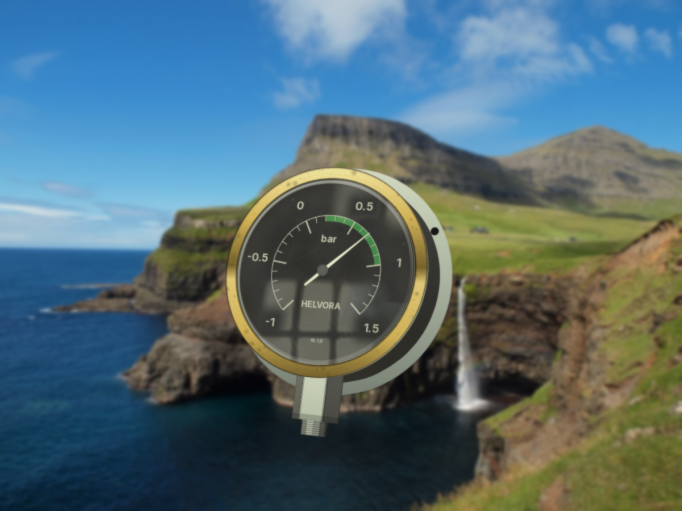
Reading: 0.7; bar
